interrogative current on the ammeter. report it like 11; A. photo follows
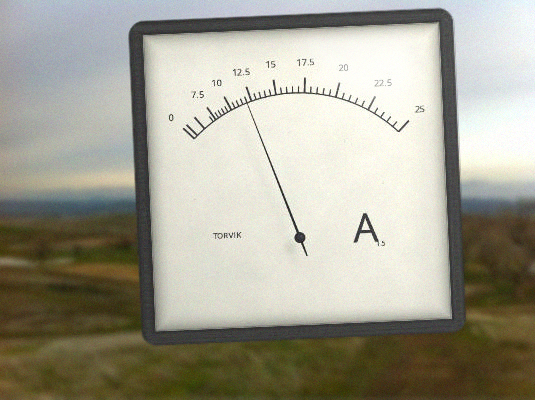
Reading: 12; A
